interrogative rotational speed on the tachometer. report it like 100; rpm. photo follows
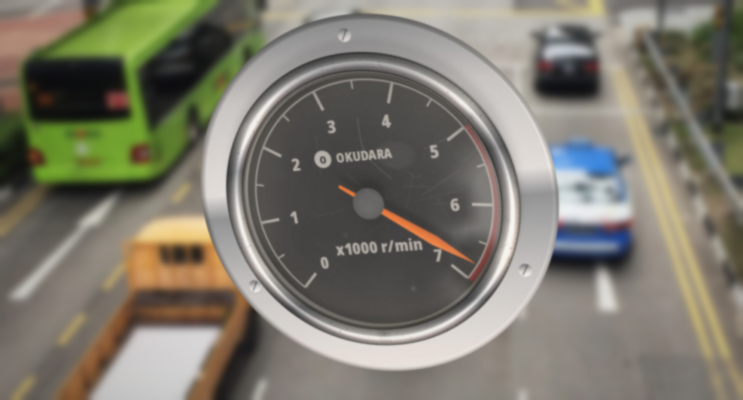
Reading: 6750; rpm
